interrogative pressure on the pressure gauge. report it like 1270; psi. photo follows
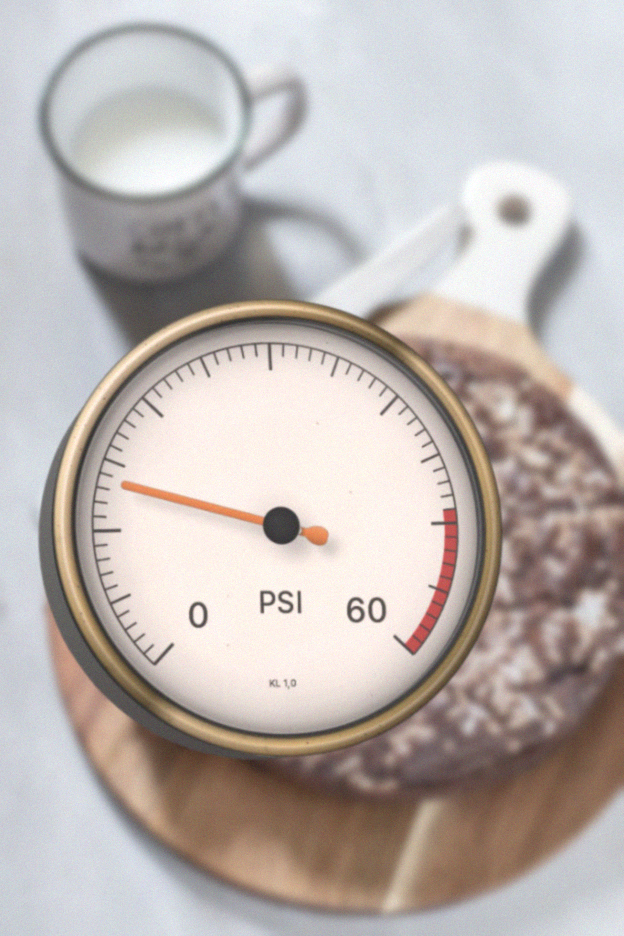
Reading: 13.5; psi
